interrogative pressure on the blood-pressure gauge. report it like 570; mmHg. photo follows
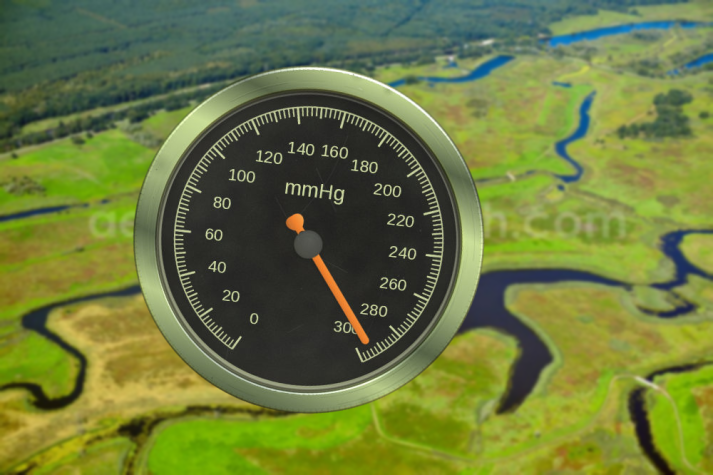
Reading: 294; mmHg
